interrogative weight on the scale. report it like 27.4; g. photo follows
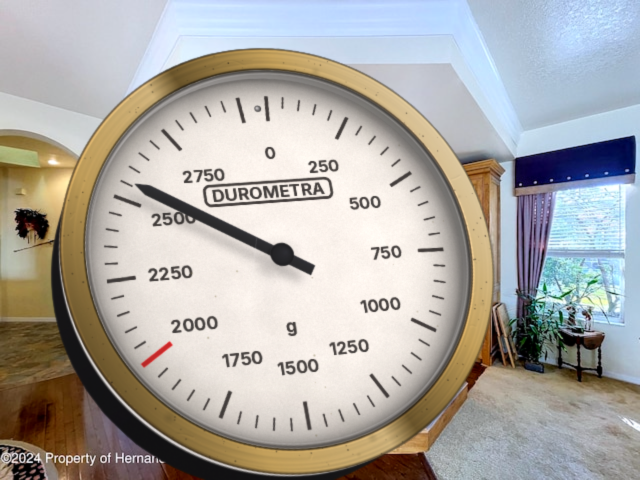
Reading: 2550; g
